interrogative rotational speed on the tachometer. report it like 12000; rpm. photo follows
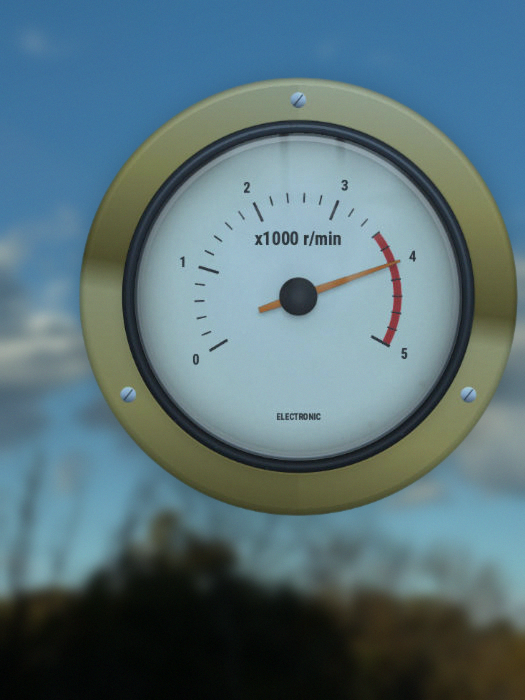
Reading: 4000; rpm
